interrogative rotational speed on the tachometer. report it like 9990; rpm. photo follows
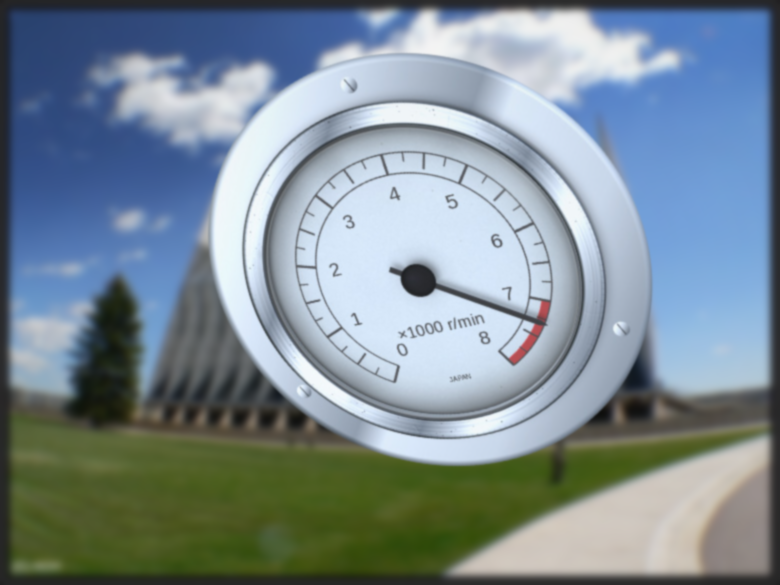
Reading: 7250; rpm
